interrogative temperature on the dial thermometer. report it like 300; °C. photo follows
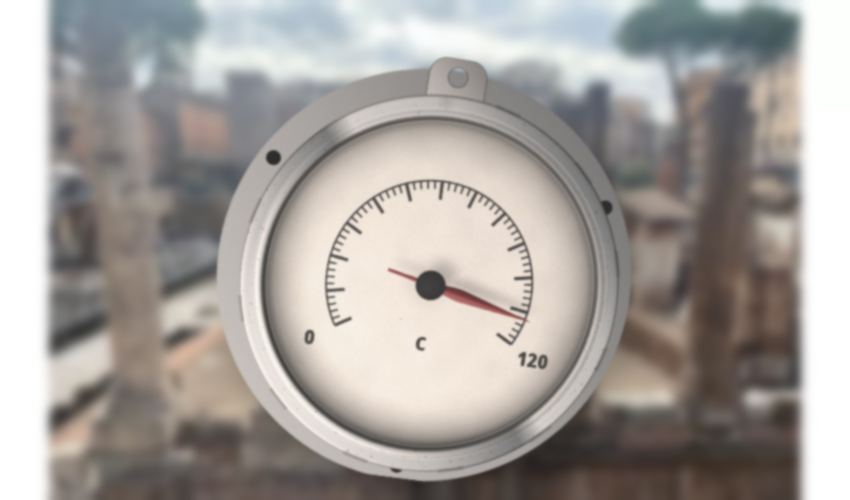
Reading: 112; °C
